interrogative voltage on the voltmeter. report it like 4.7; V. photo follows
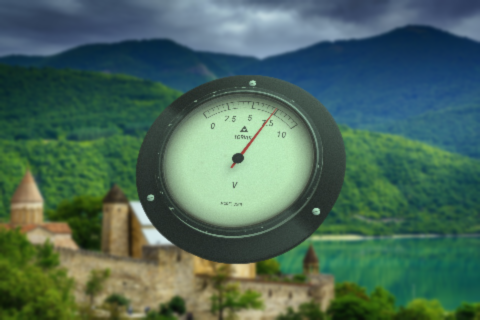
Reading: 7.5; V
